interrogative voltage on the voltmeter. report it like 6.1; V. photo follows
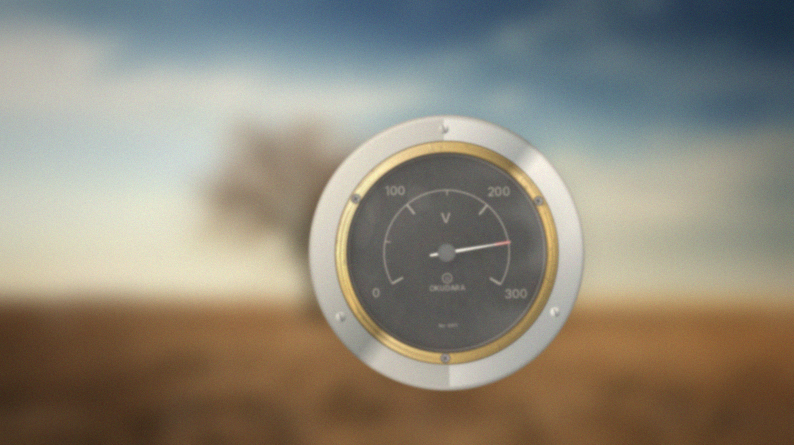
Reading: 250; V
